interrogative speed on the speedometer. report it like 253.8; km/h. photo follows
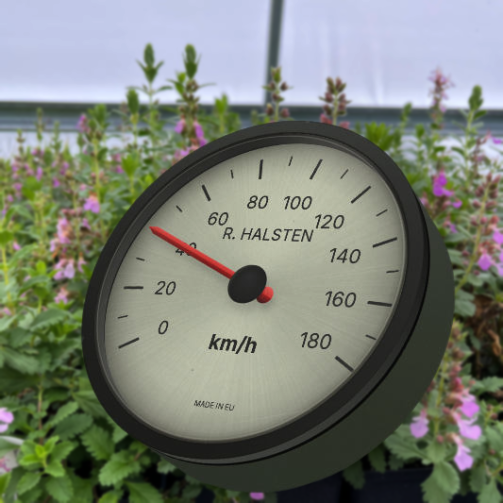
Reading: 40; km/h
